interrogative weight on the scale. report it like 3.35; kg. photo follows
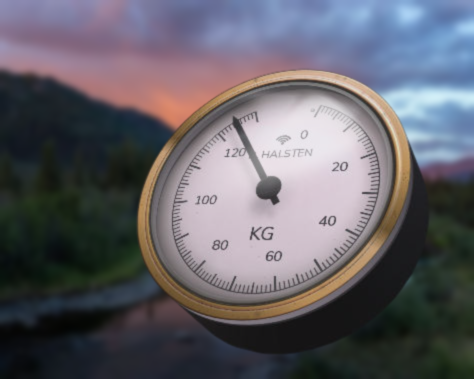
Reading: 125; kg
